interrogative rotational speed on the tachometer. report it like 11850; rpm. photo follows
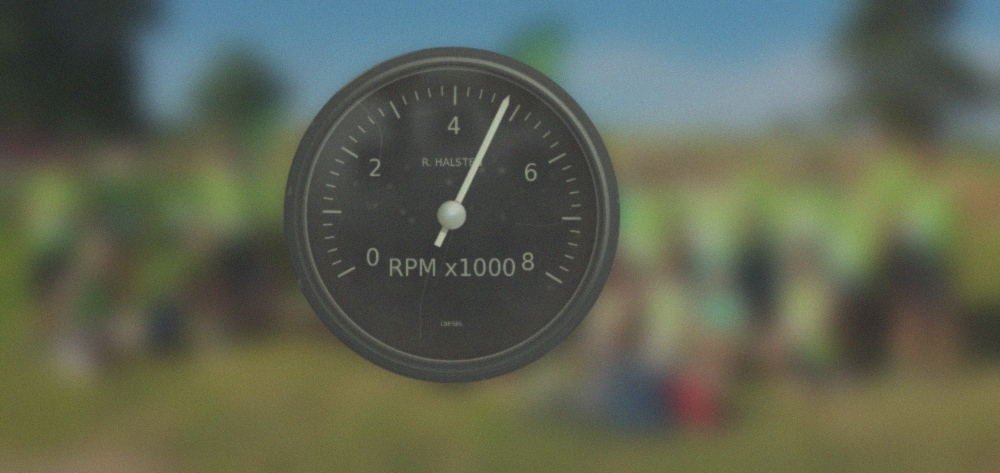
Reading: 4800; rpm
